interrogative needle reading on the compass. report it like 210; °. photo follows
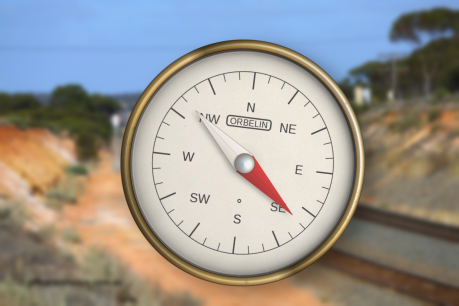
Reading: 130; °
